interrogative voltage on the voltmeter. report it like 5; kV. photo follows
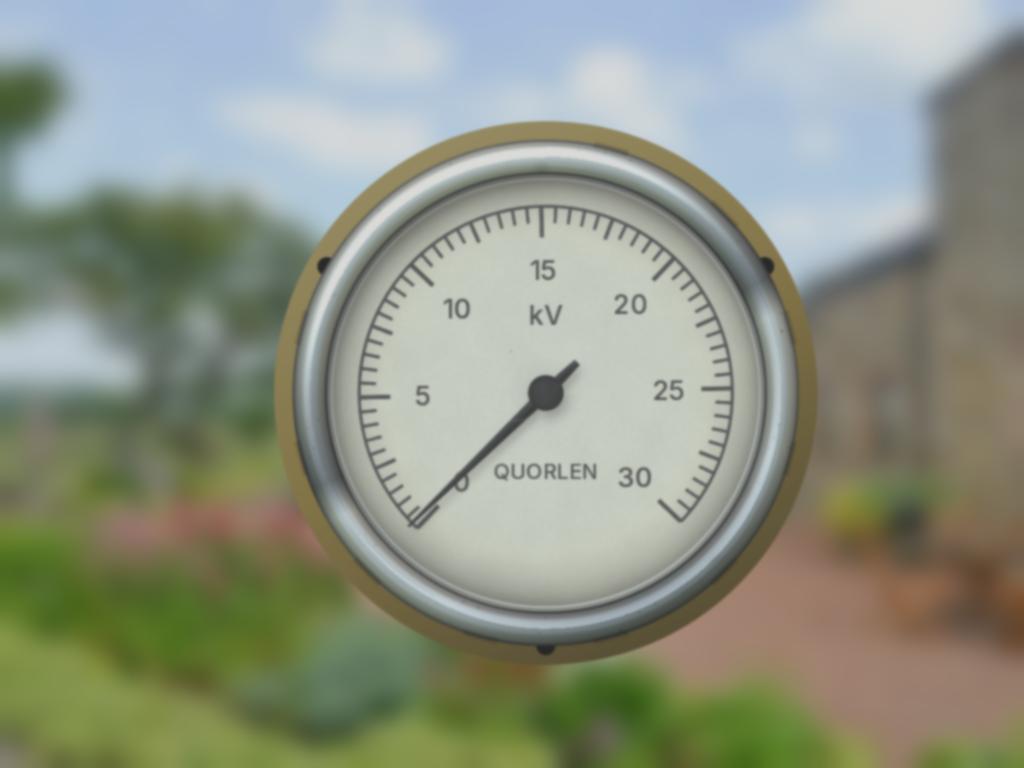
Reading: 0.25; kV
